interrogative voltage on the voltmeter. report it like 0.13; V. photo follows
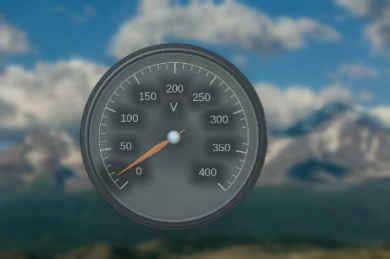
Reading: 15; V
